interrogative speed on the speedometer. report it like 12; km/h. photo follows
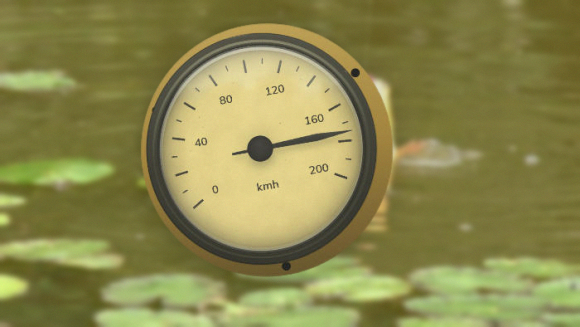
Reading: 175; km/h
